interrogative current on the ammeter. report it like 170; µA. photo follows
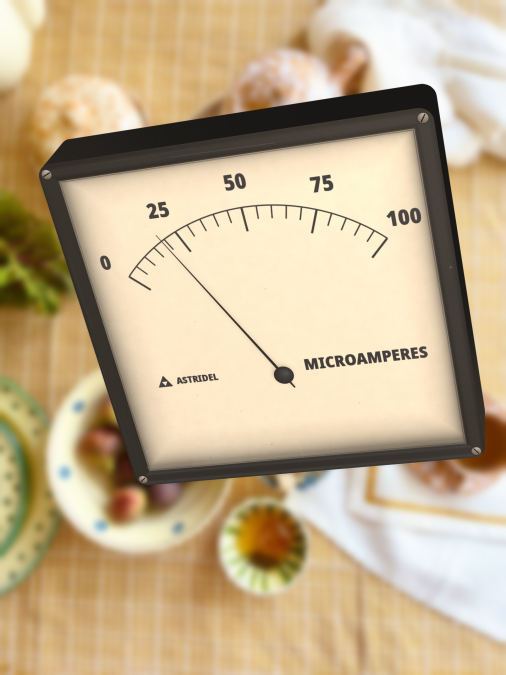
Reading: 20; µA
